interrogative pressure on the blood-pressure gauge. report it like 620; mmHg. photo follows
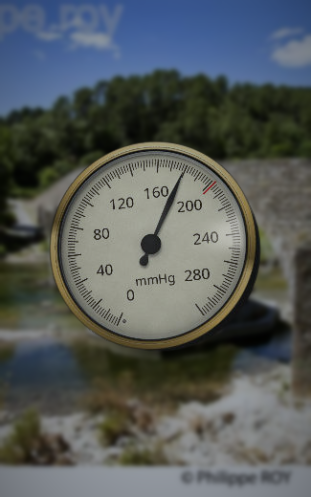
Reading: 180; mmHg
